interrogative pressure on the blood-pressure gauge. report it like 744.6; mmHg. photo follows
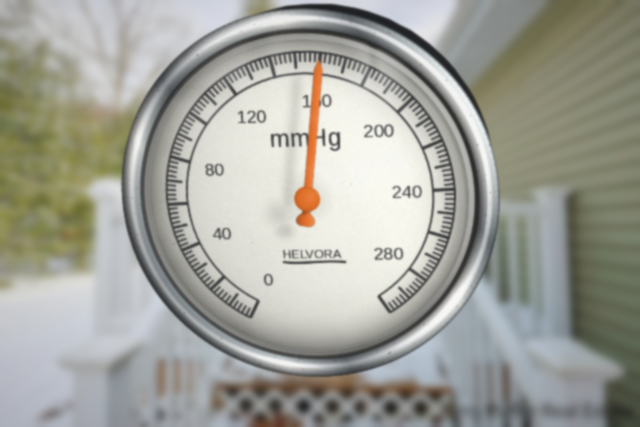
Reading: 160; mmHg
